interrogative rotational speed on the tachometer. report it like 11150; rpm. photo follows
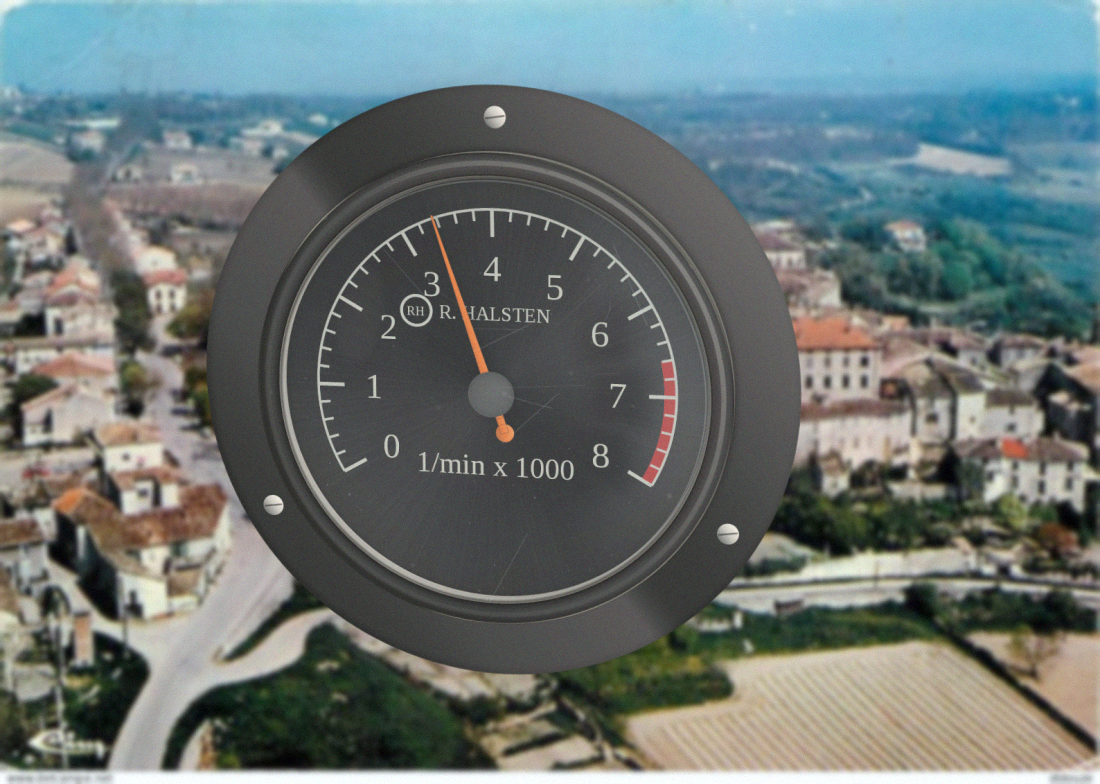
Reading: 3400; rpm
